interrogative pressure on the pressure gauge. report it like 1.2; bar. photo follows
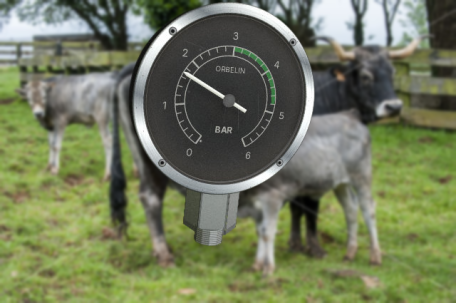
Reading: 1.7; bar
